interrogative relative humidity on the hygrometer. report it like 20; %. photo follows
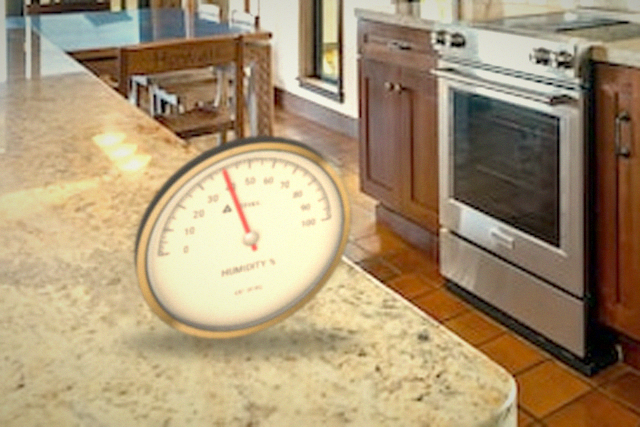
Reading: 40; %
